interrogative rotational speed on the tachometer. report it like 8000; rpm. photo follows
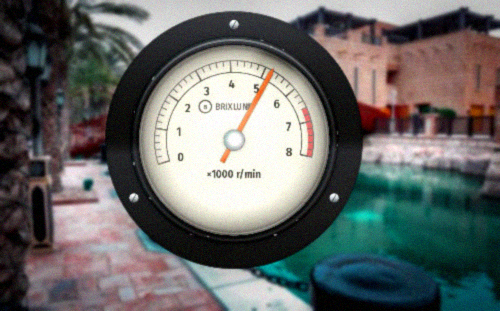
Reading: 5200; rpm
